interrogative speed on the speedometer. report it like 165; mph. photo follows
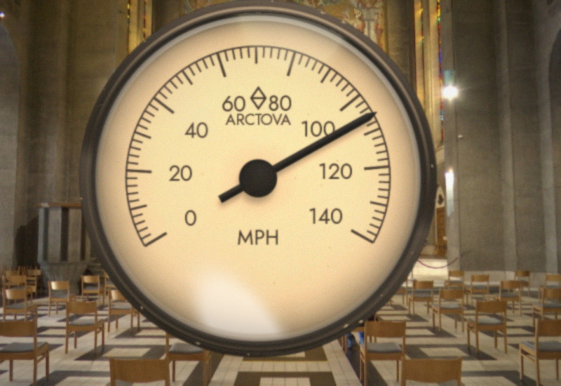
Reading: 106; mph
